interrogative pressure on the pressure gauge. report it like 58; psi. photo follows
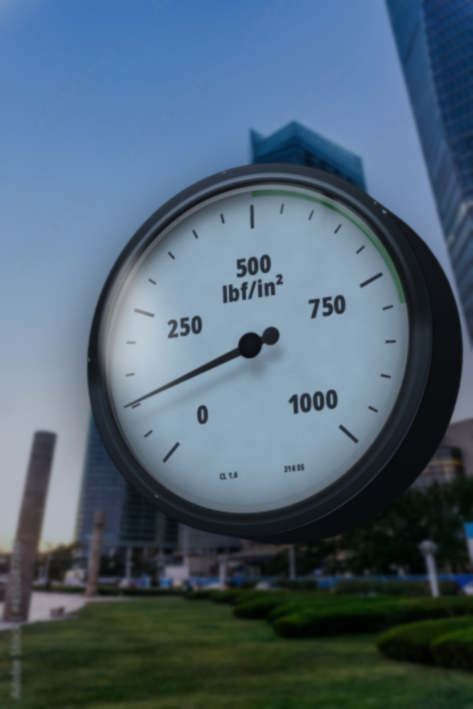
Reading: 100; psi
